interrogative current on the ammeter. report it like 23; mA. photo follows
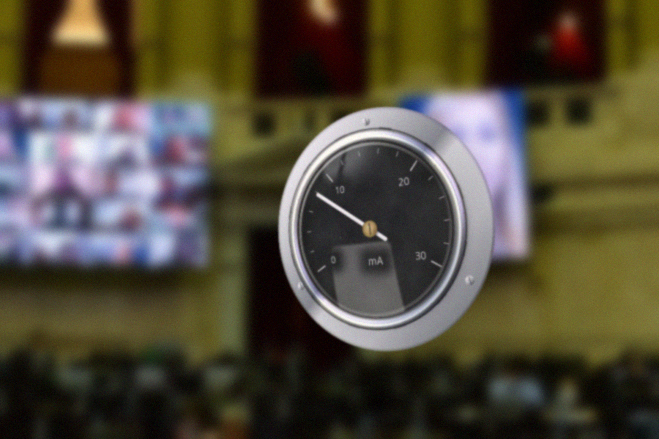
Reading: 8; mA
